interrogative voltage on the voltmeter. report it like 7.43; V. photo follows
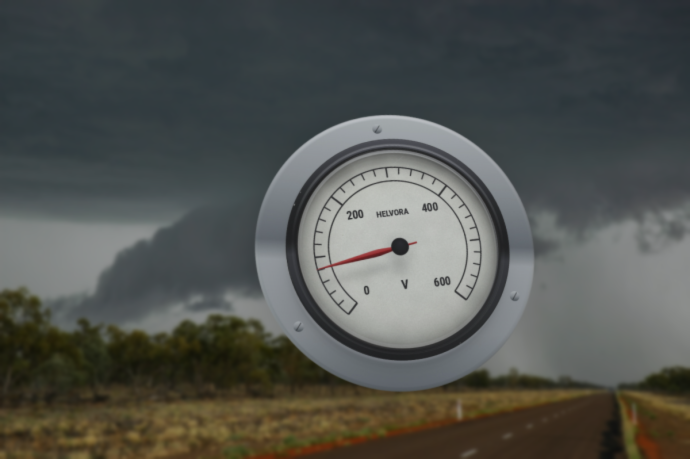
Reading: 80; V
